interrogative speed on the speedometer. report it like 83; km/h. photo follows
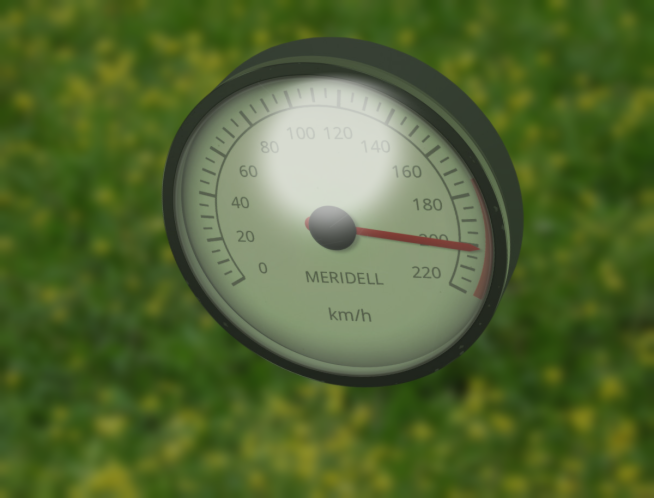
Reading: 200; km/h
